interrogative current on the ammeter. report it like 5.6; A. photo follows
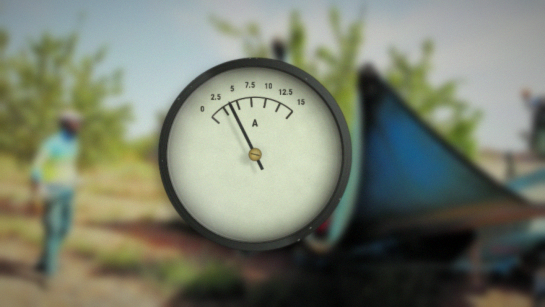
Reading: 3.75; A
